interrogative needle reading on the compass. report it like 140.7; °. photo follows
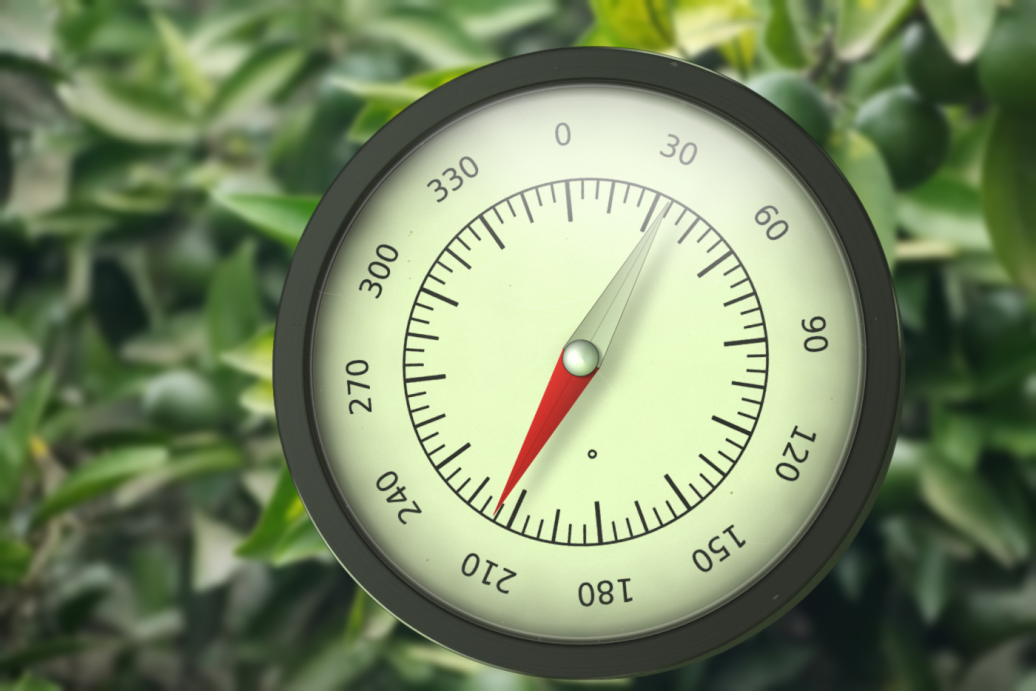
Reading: 215; °
